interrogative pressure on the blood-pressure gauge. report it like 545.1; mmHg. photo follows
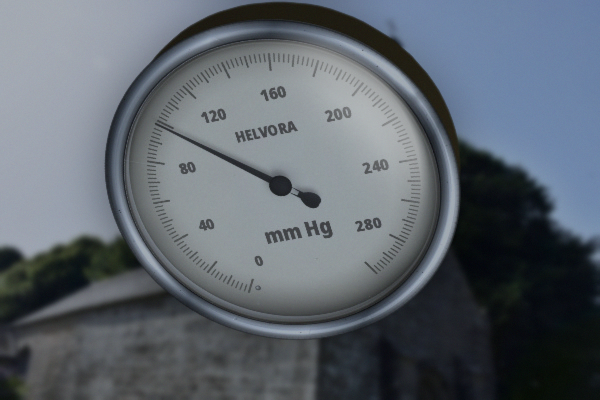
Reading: 100; mmHg
